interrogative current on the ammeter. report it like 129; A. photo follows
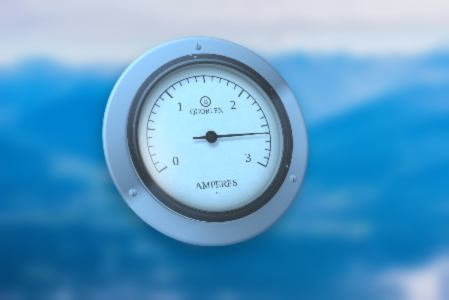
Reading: 2.6; A
